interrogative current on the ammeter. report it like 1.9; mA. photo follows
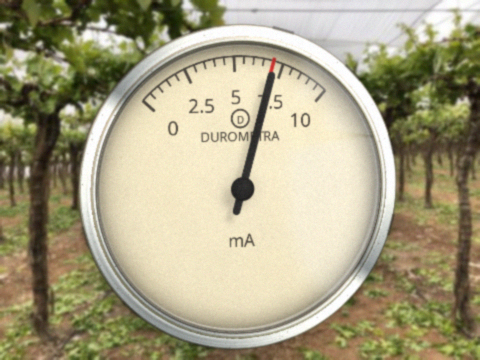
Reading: 7; mA
